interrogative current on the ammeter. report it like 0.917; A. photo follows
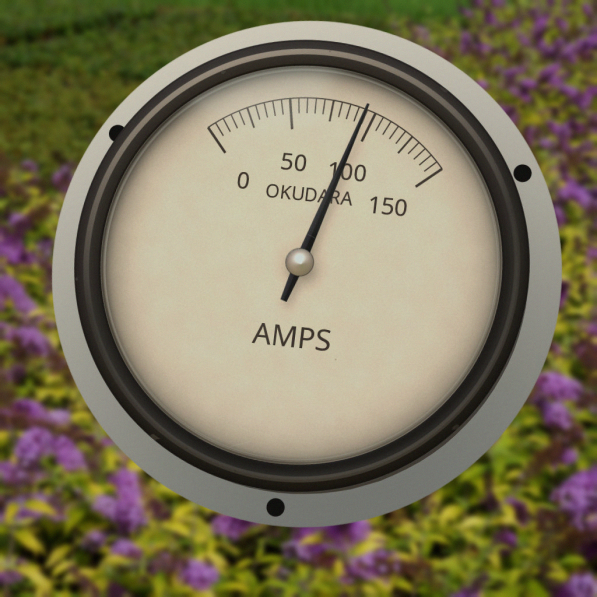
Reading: 95; A
